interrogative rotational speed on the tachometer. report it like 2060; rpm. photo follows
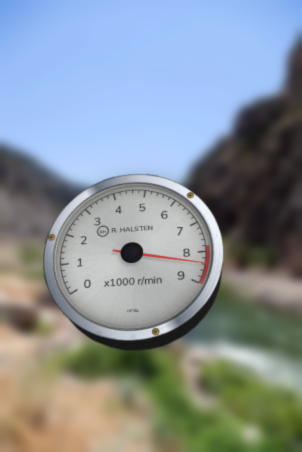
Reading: 8400; rpm
